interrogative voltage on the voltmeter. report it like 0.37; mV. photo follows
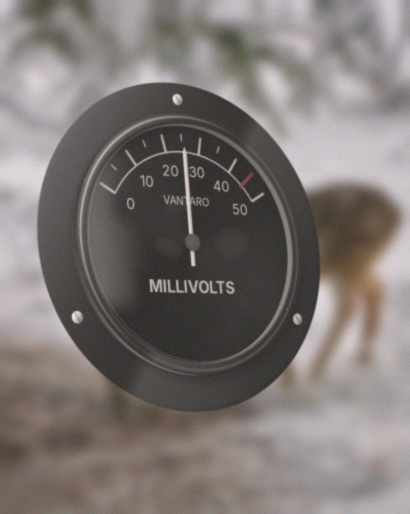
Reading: 25; mV
